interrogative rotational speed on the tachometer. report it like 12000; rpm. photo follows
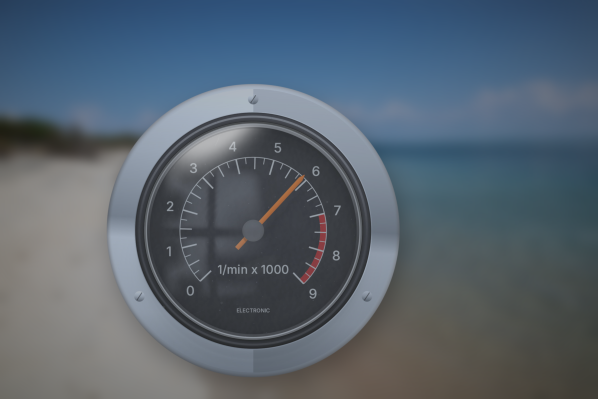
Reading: 5875; rpm
